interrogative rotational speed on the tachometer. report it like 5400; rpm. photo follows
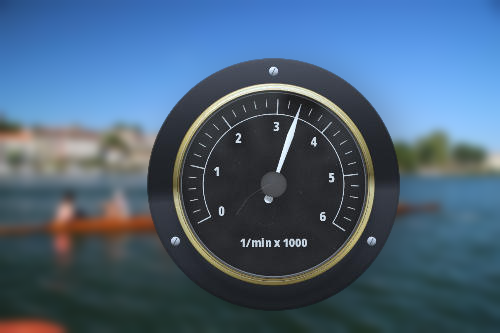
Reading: 3400; rpm
